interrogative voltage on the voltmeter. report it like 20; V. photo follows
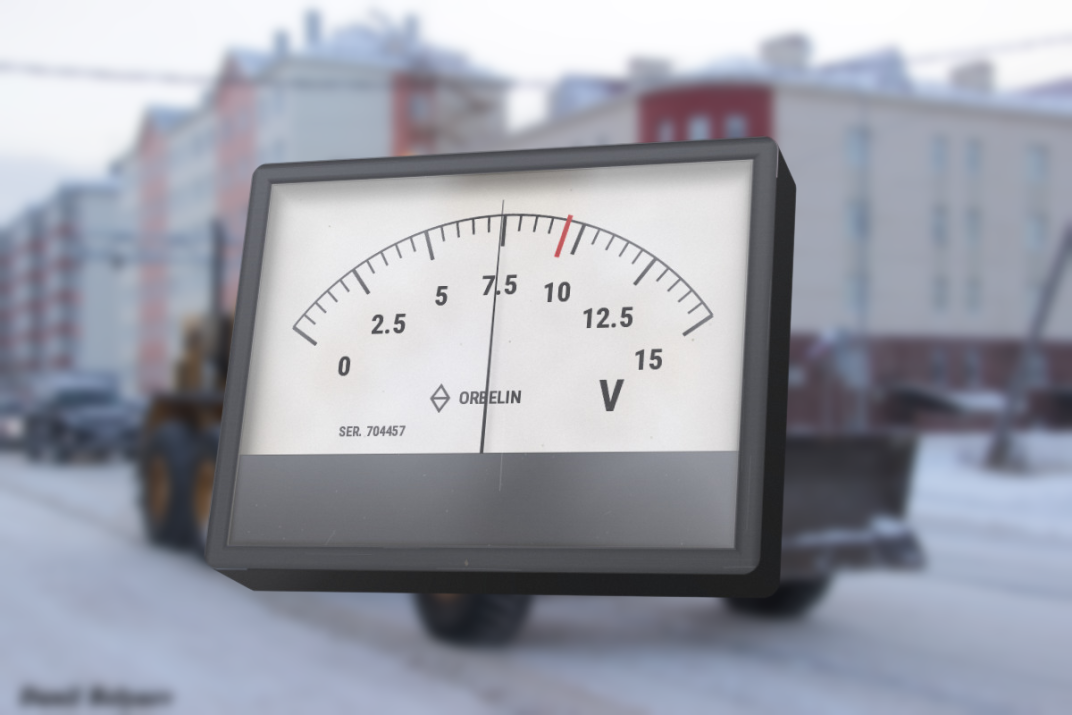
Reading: 7.5; V
